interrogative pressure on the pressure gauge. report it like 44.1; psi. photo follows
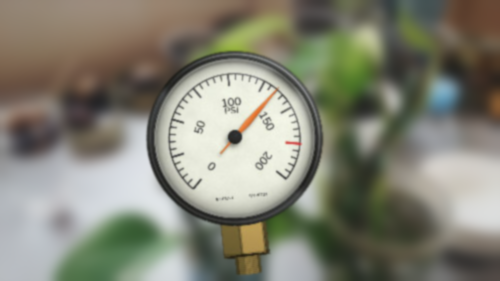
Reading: 135; psi
